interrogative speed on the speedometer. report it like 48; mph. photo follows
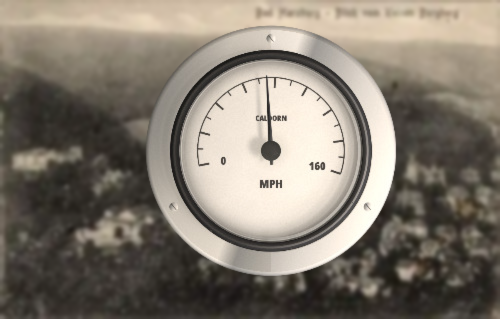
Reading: 75; mph
